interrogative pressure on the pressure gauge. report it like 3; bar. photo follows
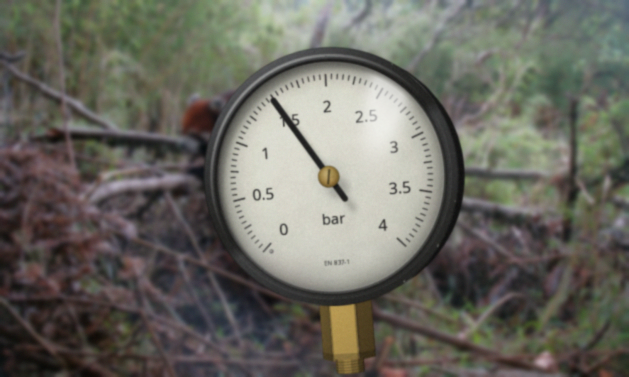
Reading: 1.5; bar
